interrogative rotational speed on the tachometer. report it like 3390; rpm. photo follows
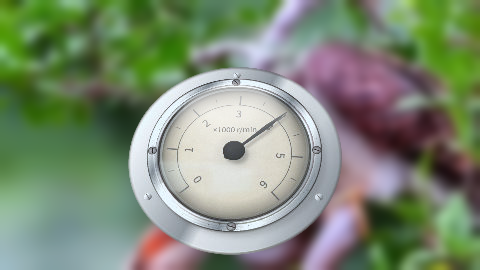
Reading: 4000; rpm
